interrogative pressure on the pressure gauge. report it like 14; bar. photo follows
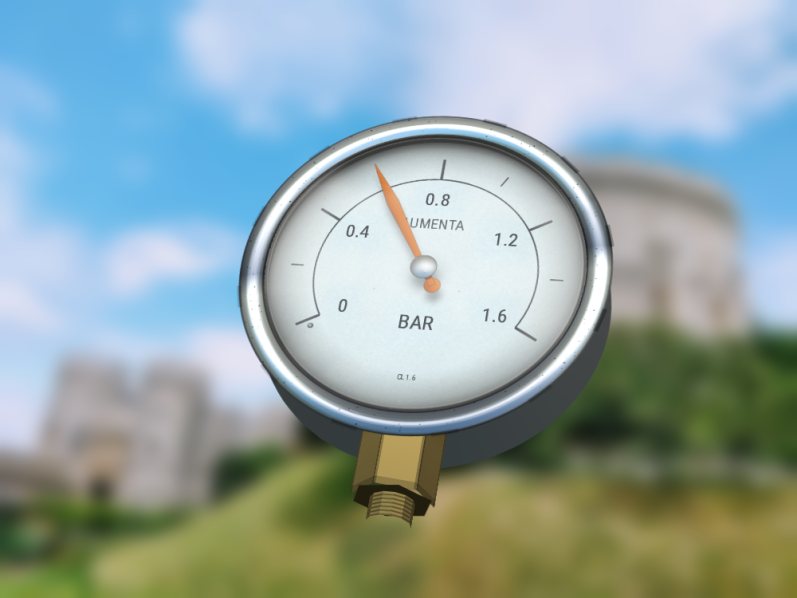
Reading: 0.6; bar
